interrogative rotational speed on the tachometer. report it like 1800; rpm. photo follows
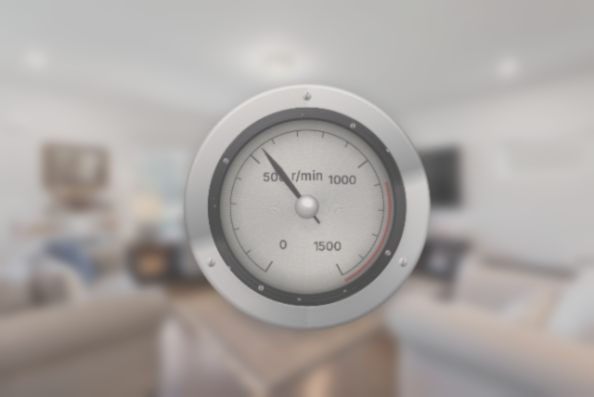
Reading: 550; rpm
